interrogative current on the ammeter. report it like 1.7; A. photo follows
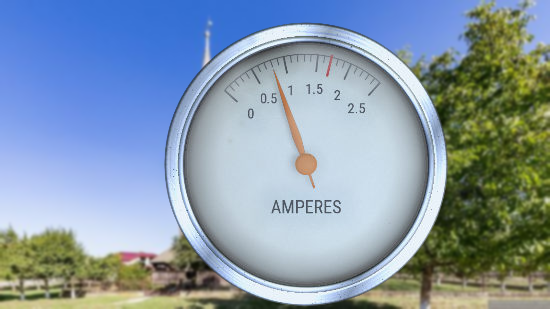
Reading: 0.8; A
